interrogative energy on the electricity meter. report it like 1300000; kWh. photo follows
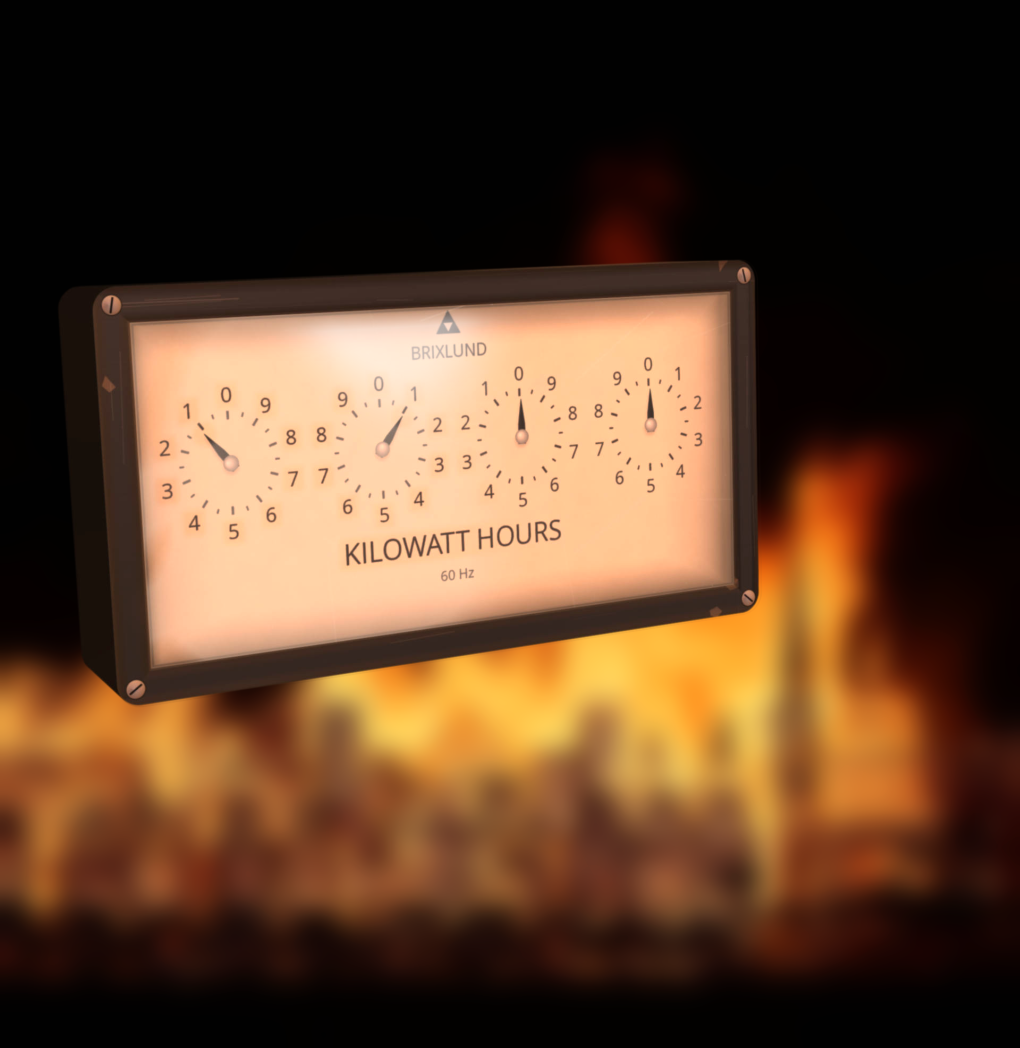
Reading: 1100; kWh
